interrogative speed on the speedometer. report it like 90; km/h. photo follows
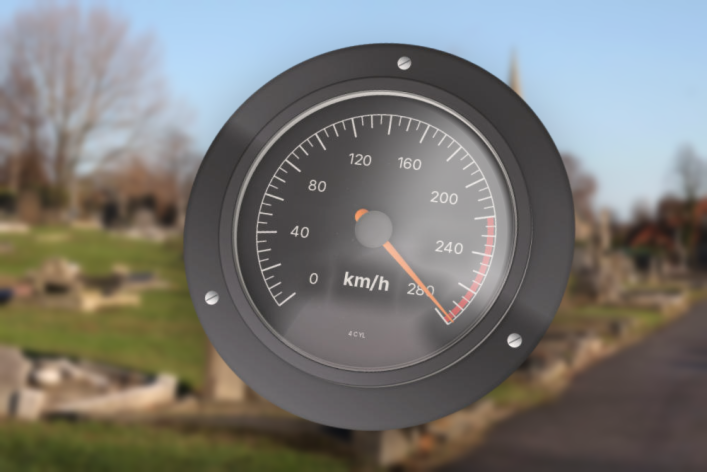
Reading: 277.5; km/h
